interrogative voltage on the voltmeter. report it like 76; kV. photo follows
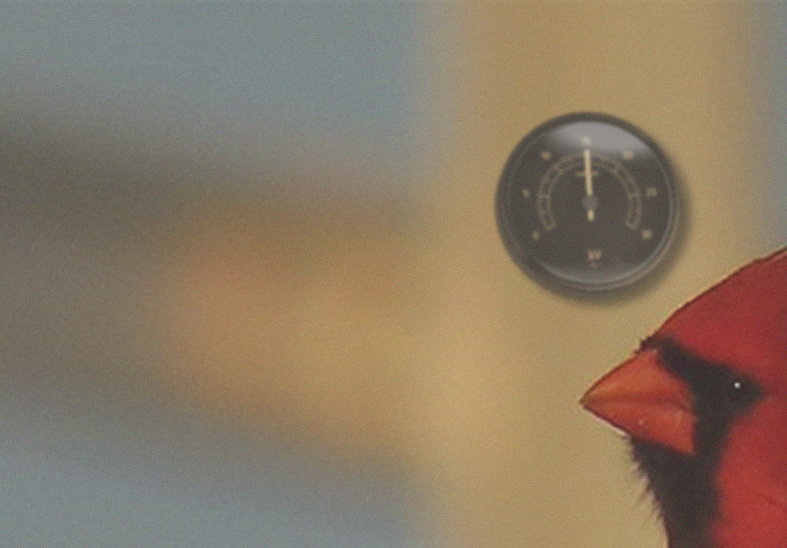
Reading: 15; kV
